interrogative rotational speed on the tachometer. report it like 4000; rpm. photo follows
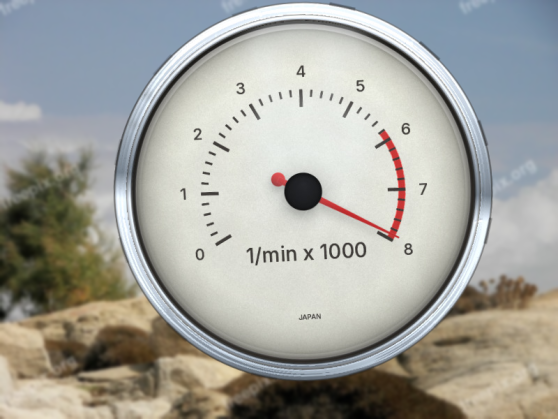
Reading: 7900; rpm
